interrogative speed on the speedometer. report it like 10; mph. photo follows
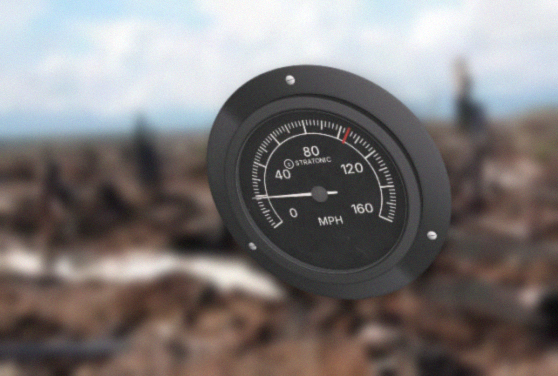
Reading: 20; mph
